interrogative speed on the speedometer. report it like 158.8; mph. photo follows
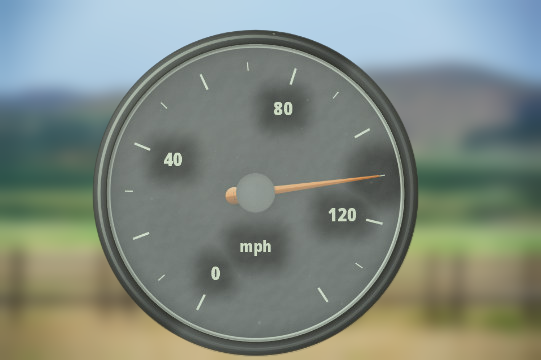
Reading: 110; mph
